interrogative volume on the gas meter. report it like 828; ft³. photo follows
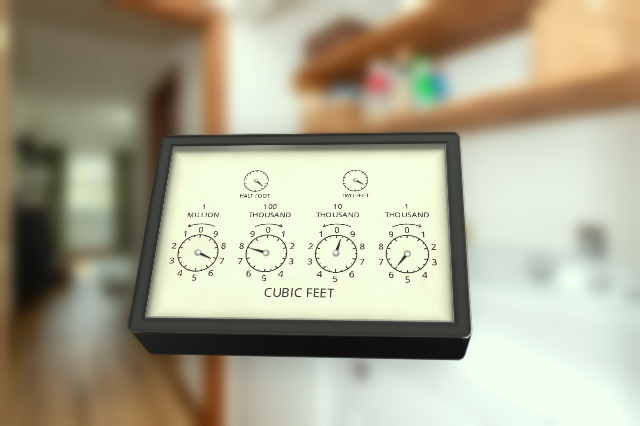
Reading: 679600; ft³
